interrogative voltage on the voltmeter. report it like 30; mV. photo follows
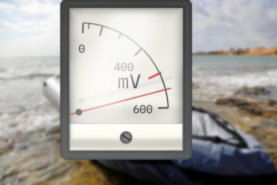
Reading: 550; mV
